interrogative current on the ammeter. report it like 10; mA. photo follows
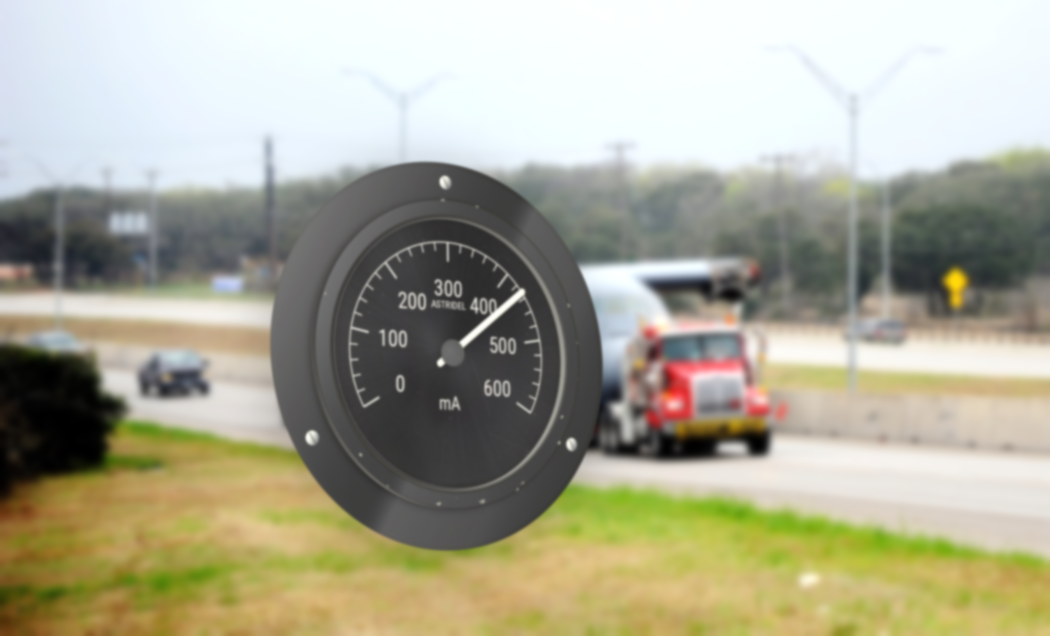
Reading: 430; mA
